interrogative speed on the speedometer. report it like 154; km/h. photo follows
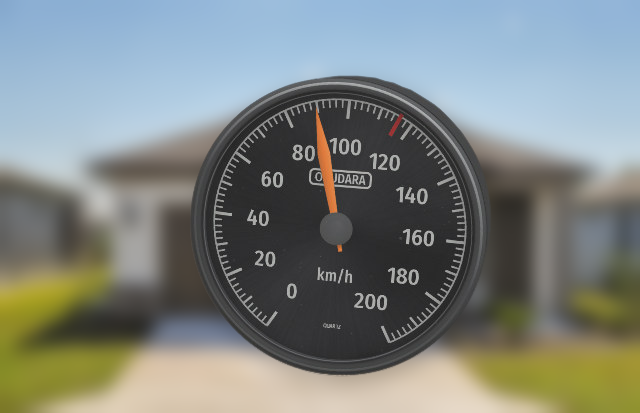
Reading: 90; km/h
